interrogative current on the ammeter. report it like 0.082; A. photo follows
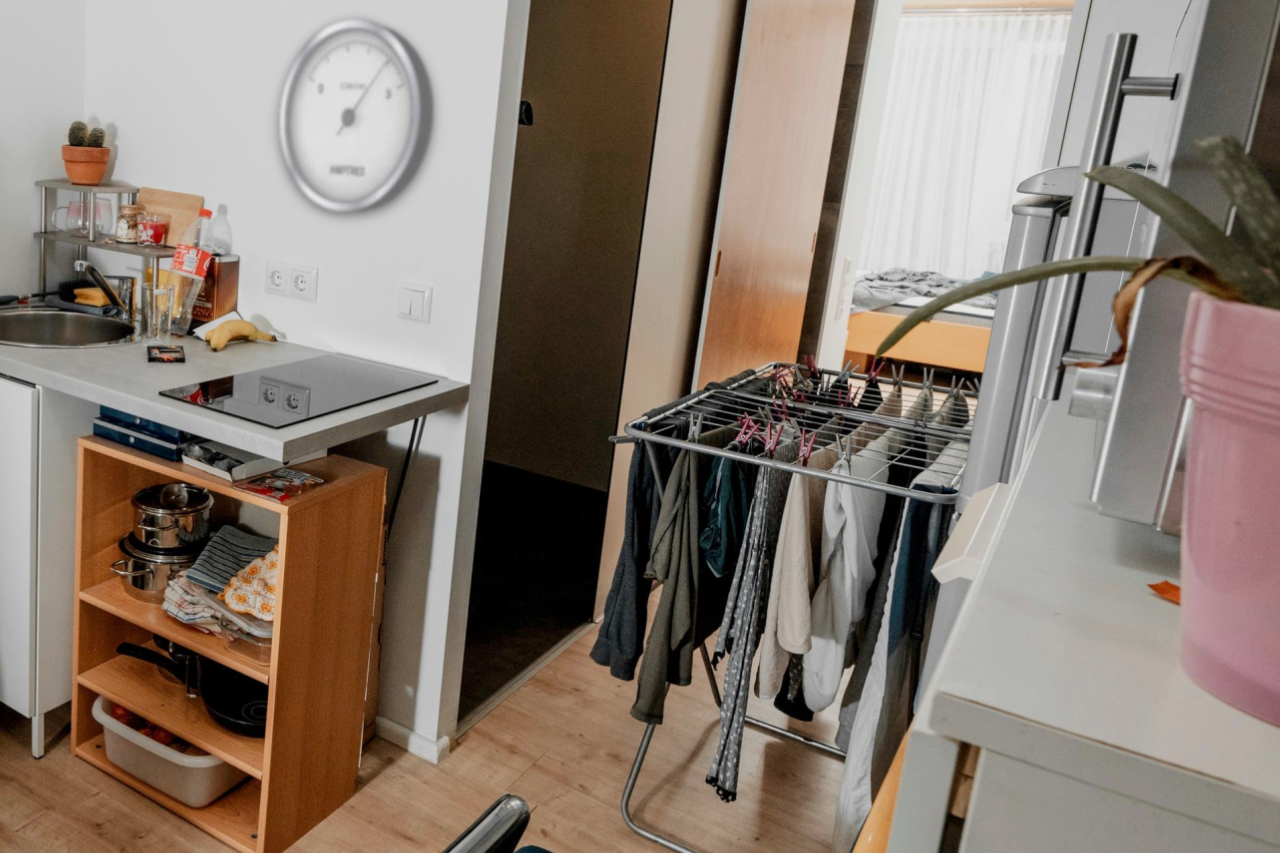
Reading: 4; A
